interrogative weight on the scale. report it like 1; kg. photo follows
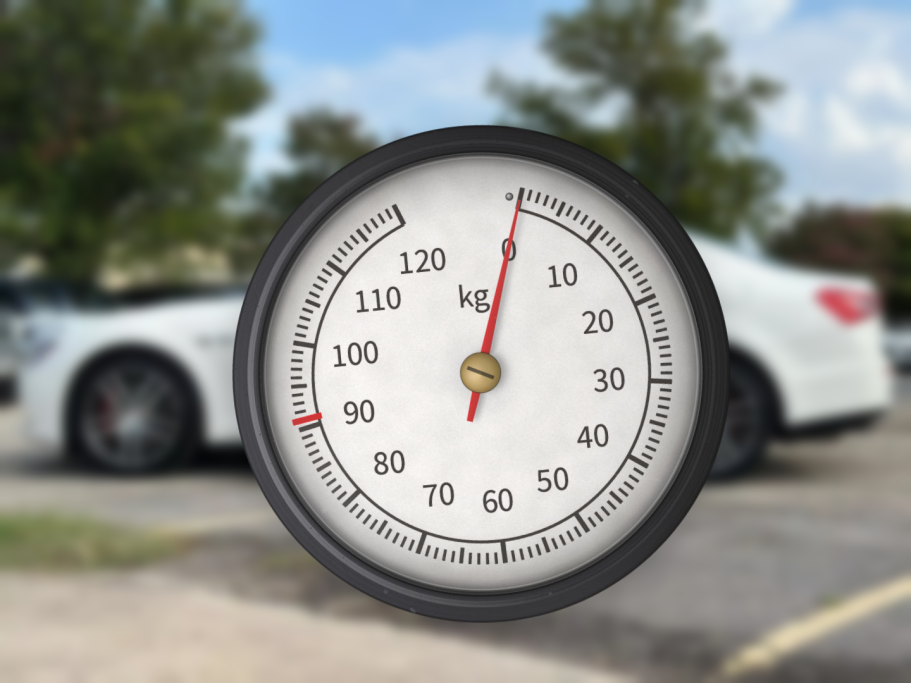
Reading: 0; kg
